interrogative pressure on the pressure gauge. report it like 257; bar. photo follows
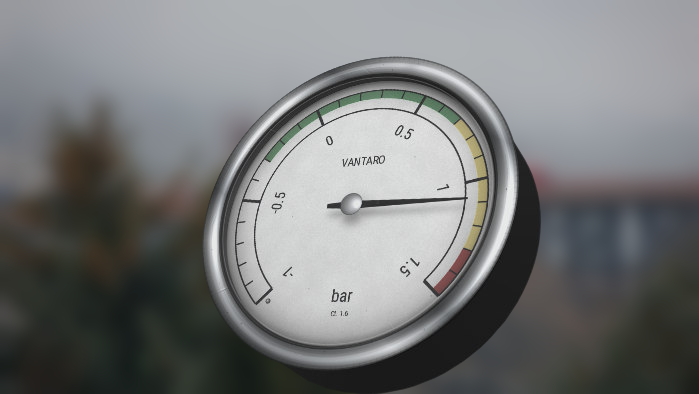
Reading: 1.1; bar
